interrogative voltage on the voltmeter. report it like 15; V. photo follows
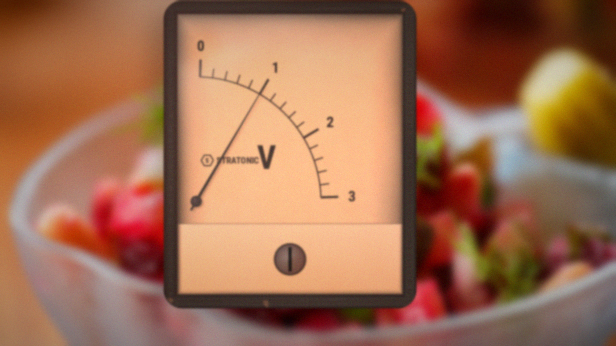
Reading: 1; V
